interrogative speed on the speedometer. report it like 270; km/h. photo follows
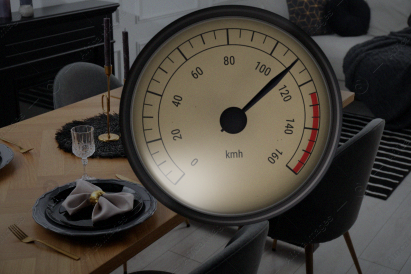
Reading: 110; km/h
